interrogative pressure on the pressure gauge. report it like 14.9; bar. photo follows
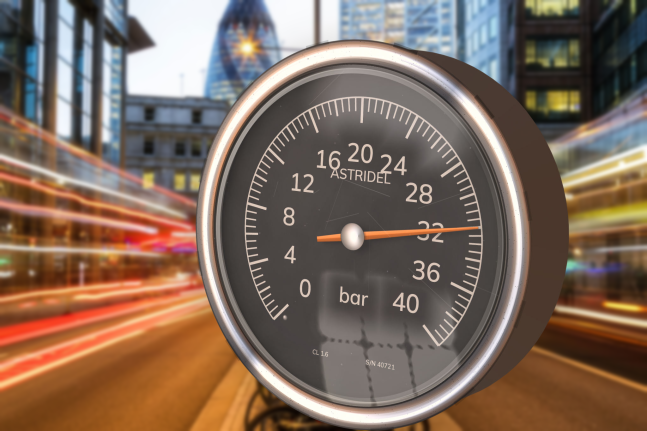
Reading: 32; bar
